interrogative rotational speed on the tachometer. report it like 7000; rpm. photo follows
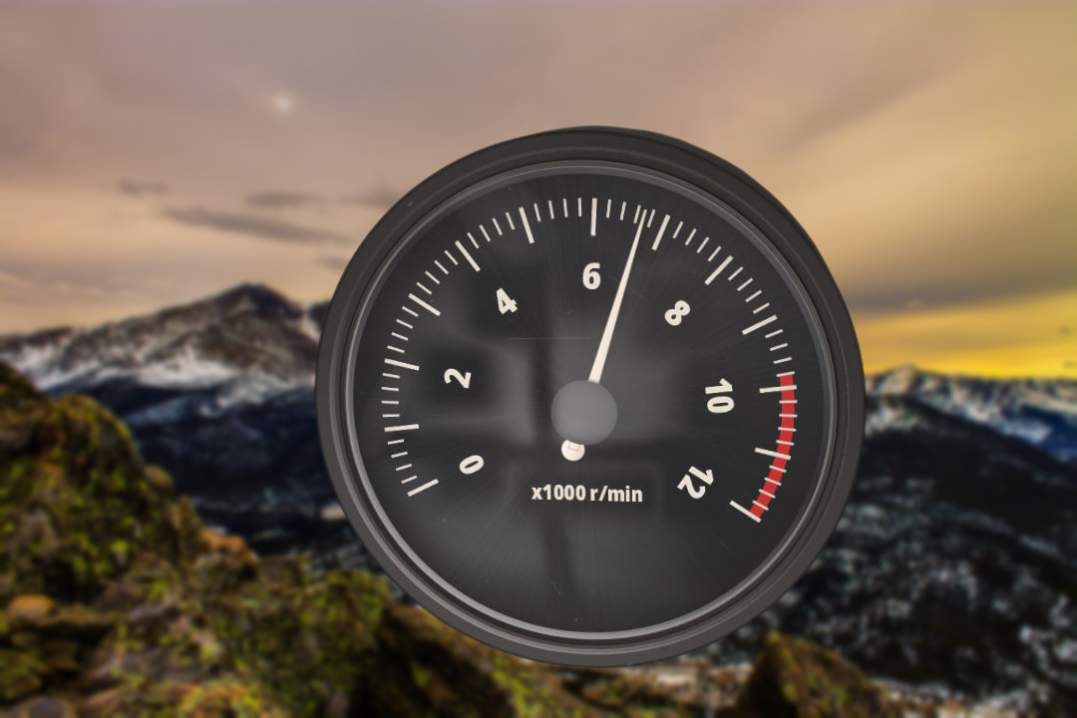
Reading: 6700; rpm
